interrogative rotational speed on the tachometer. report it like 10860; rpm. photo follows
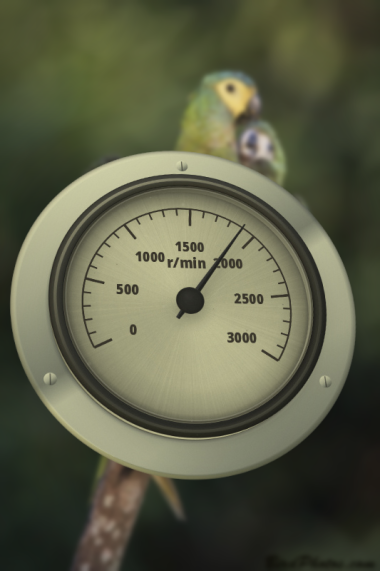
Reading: 1900; rpm
